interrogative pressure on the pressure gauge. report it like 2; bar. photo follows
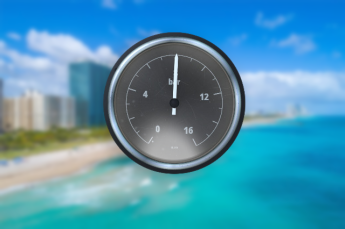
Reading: 8; bar
